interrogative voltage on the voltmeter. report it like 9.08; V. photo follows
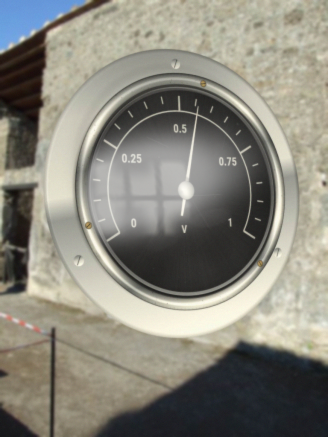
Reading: 0.55; V
